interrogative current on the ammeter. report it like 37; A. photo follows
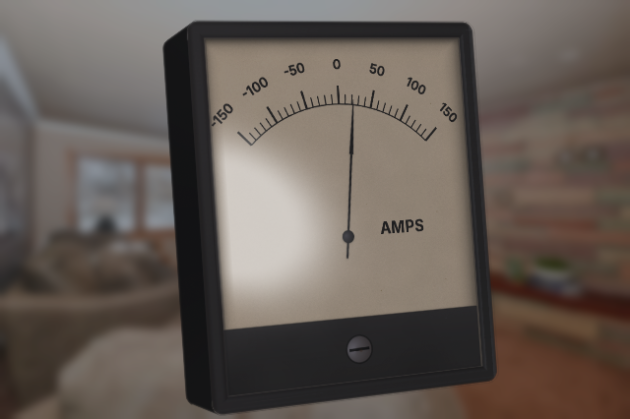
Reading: 20; A
